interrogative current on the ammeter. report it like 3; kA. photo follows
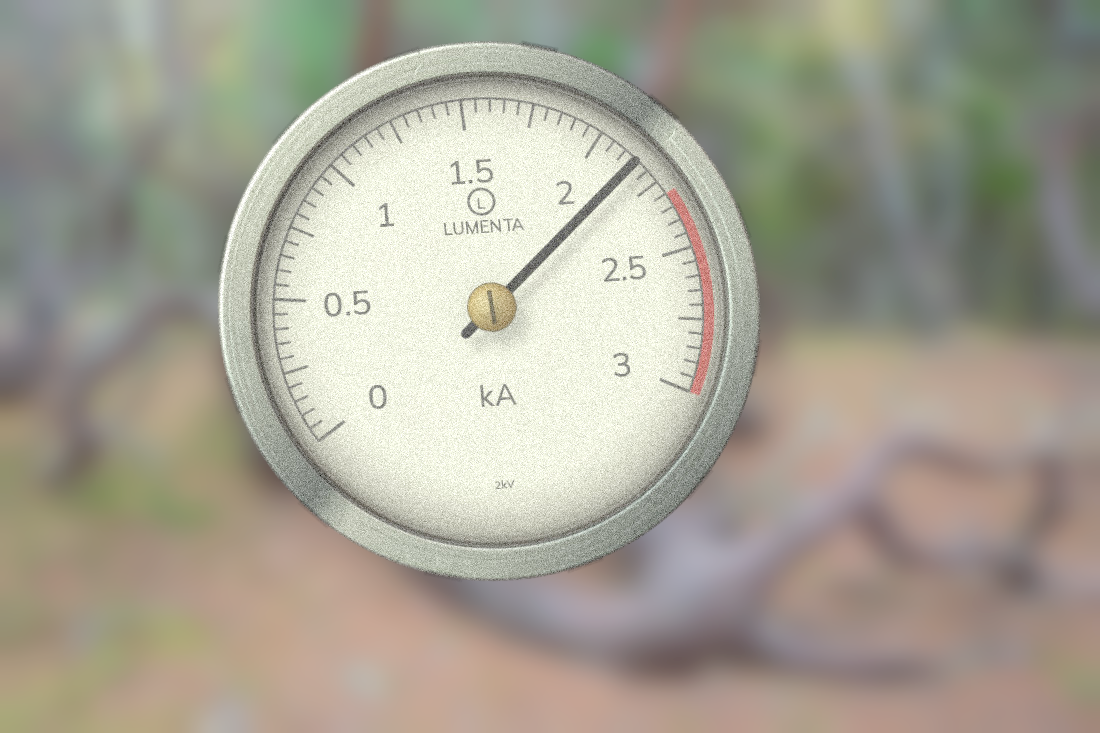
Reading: 2.15; kA
